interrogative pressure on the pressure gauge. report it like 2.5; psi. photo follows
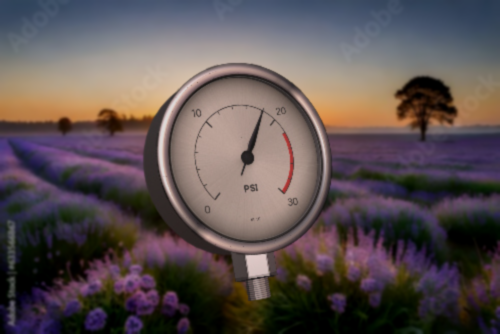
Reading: 18; psi
